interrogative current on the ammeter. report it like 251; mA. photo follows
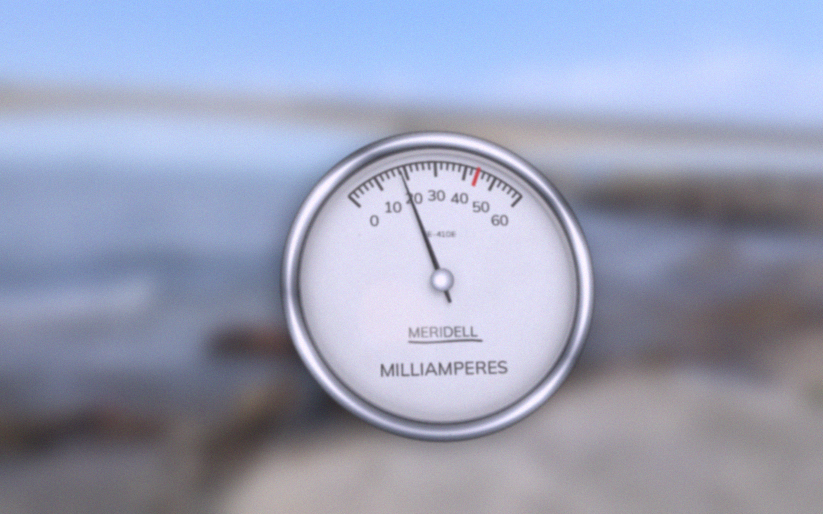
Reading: 18; mA
